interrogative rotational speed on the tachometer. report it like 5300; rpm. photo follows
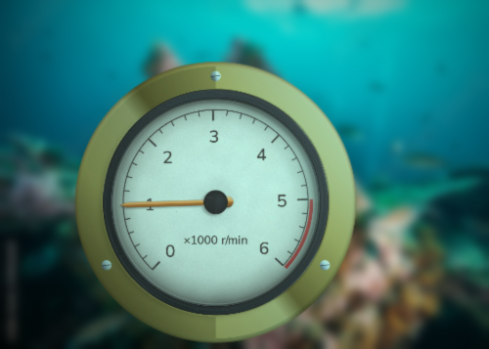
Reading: 1000; rpm
